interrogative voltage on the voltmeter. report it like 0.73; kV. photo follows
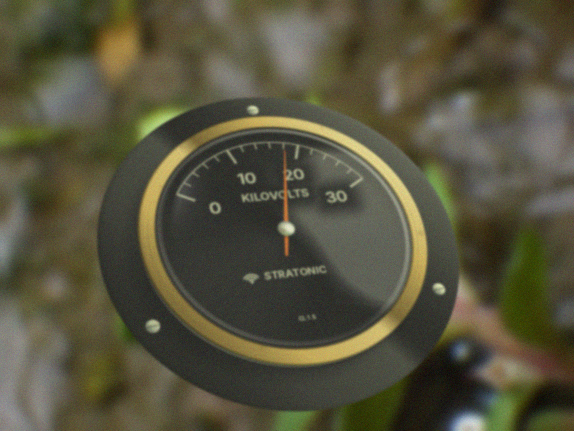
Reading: 18; kV
